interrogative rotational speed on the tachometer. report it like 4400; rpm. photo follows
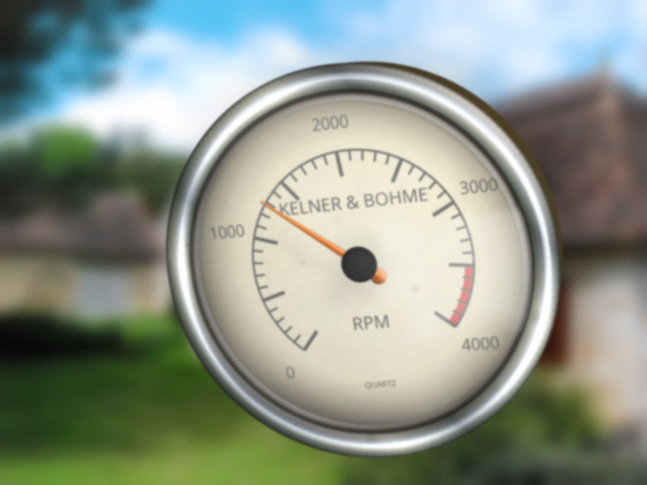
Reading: 1300; rpm
